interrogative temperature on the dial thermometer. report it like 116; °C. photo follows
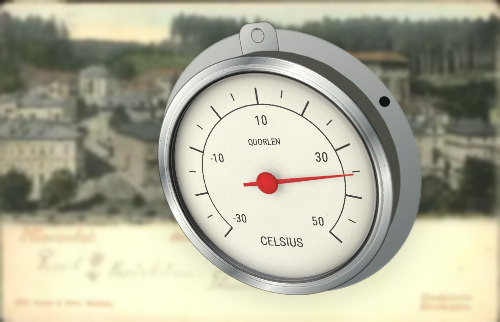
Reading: 35; °C
